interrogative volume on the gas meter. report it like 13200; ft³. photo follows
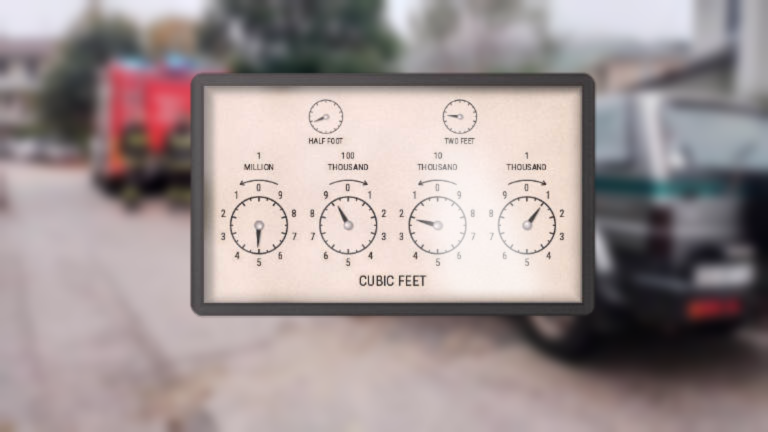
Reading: 492100; ft³
